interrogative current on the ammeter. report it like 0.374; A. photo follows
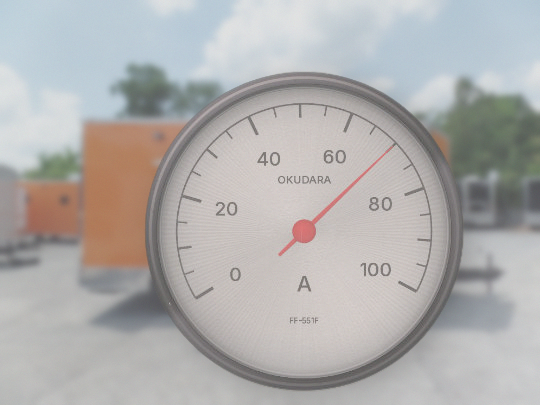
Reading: 70; A
